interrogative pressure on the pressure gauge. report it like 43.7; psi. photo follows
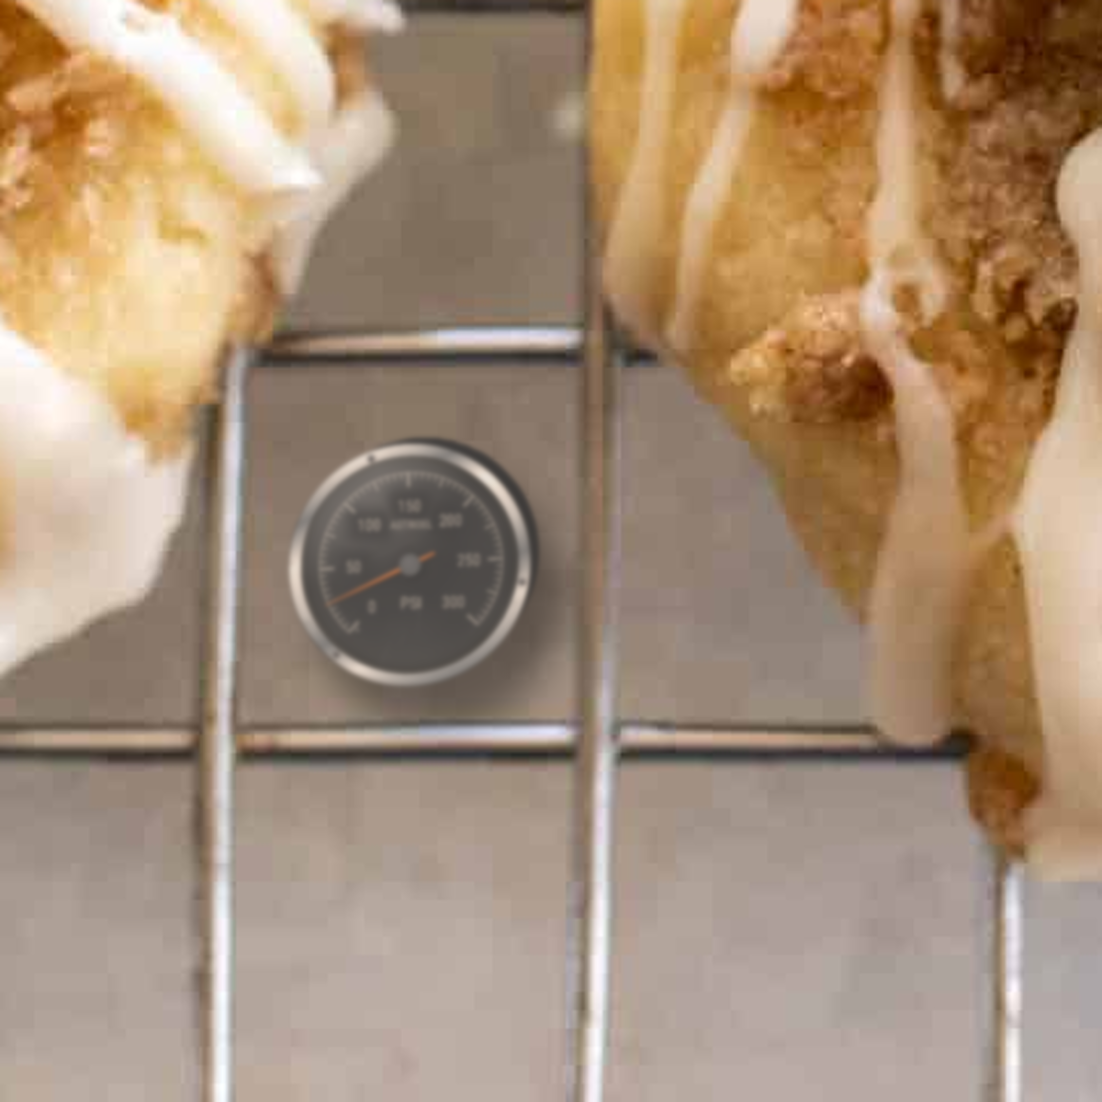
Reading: 25; psi
